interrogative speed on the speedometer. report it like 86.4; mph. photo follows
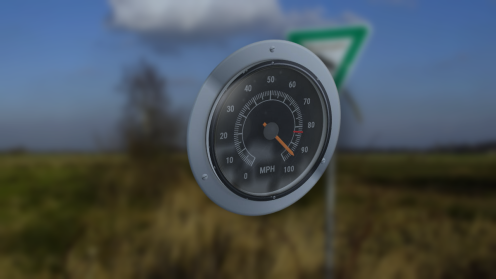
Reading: 95; mph
